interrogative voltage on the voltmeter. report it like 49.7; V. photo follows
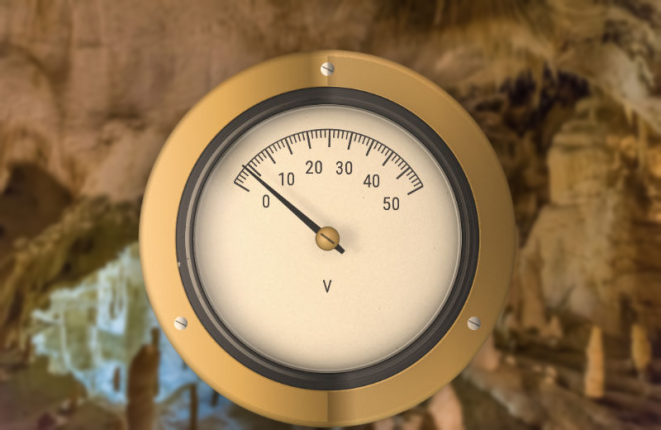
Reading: 4; V
